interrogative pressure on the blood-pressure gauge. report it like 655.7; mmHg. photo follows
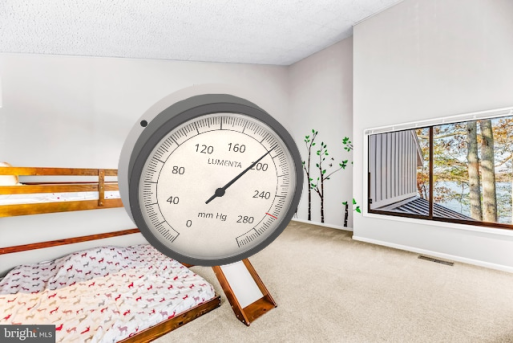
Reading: 190; mmHg
